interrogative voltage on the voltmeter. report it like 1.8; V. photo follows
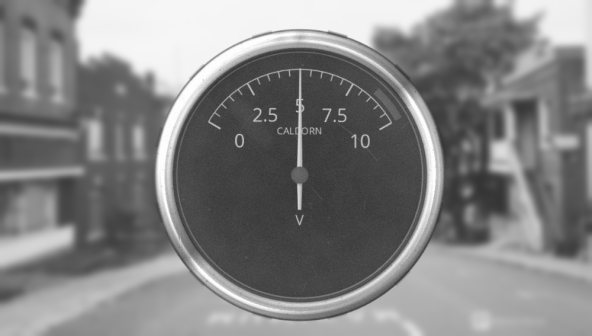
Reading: 5; V
